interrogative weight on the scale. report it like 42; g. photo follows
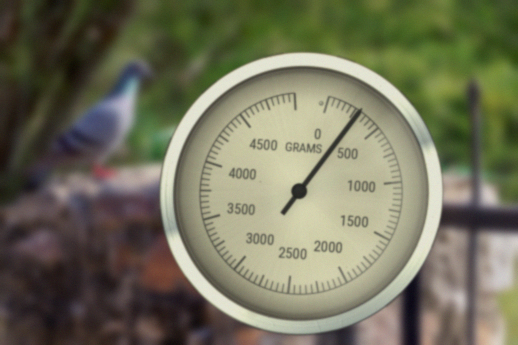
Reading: 300; g
